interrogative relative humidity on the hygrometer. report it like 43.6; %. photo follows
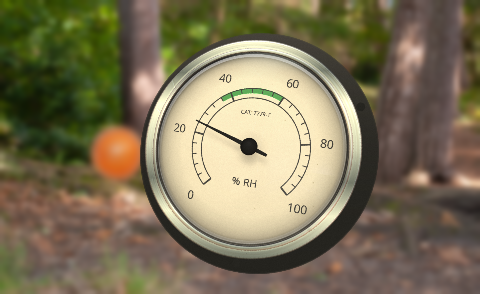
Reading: 24; %
